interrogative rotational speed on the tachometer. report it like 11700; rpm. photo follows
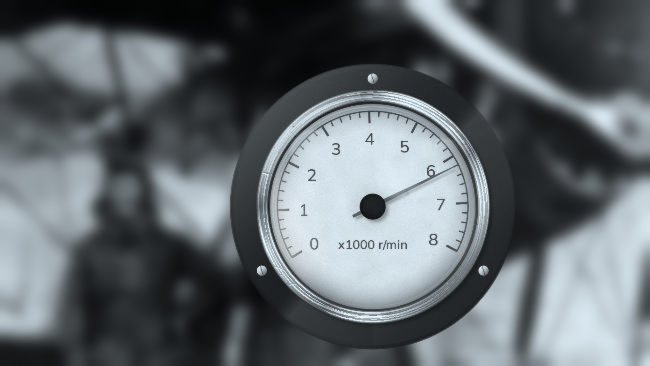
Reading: 6200; rpm
